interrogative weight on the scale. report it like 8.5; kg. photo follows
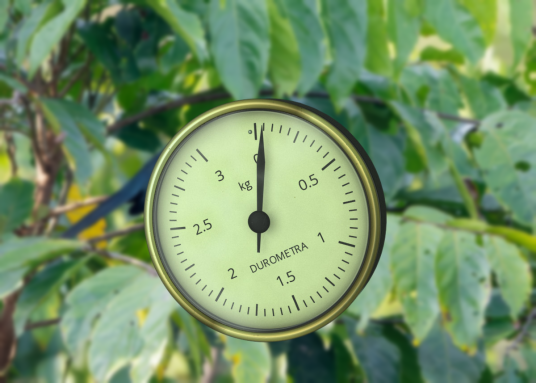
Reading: 0.05; kg
